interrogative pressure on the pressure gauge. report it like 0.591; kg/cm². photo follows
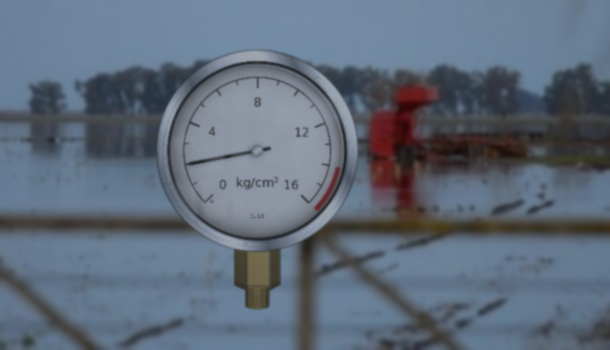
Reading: 2; kg/cm²
